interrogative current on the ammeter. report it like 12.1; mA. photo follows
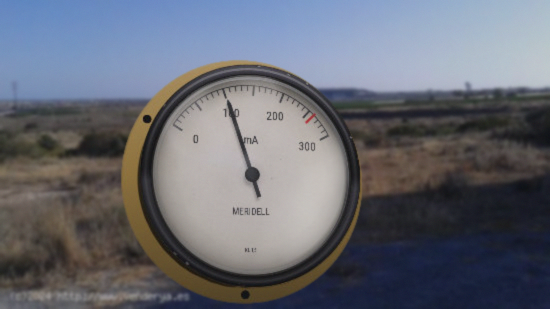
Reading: 100; mA
